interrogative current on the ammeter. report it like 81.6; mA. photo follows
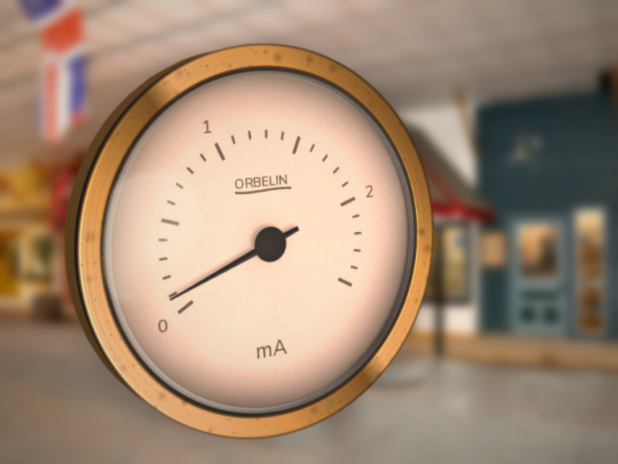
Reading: 0.1; mA
